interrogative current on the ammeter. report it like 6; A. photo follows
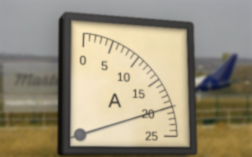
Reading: 20; A
